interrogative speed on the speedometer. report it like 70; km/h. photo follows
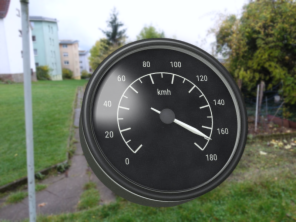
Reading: 170; km/h
